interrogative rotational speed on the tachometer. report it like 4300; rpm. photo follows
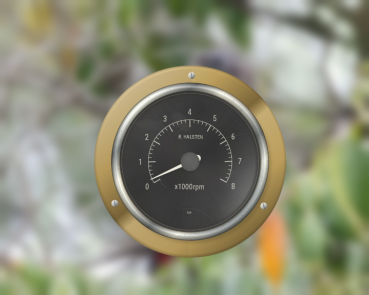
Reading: 200; rpm
